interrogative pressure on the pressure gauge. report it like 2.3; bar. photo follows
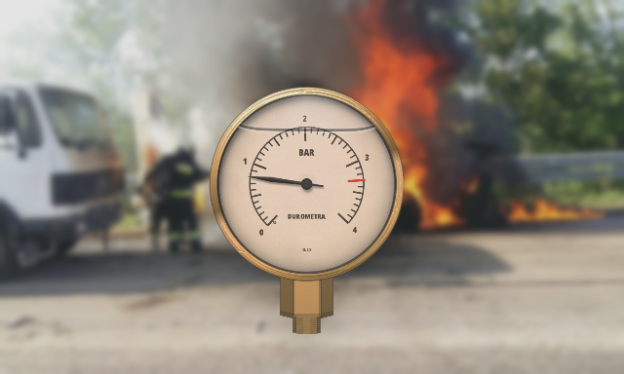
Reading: 0.8; bar
